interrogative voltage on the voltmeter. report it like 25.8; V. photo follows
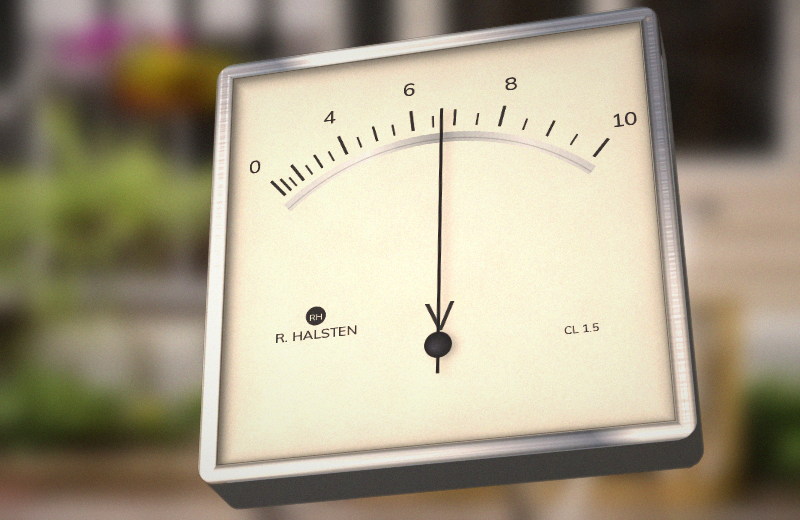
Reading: 6.75; V
